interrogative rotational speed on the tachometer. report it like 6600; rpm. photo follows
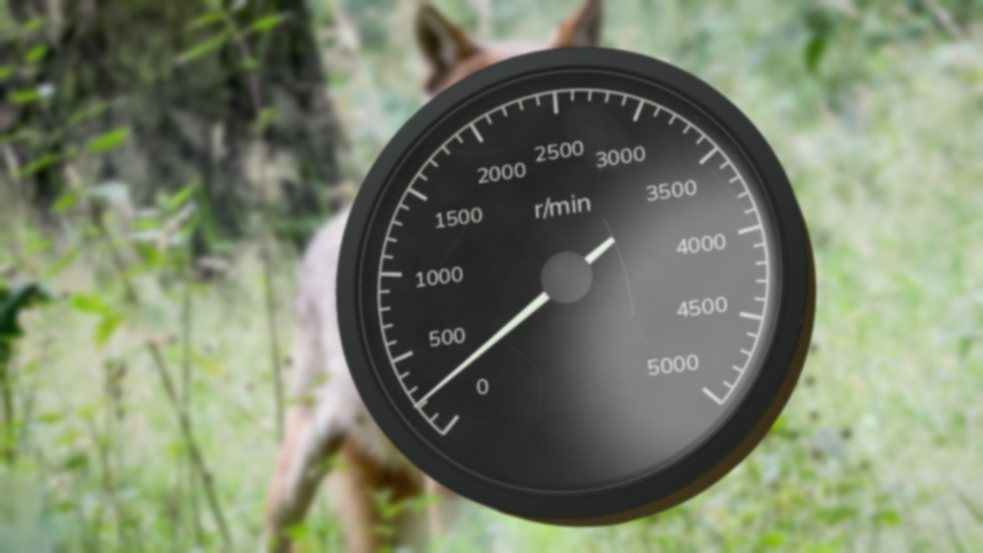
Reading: 200; rpm
